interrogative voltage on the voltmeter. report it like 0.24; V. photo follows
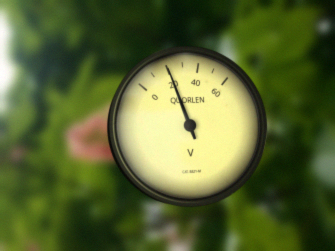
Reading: 20; V
